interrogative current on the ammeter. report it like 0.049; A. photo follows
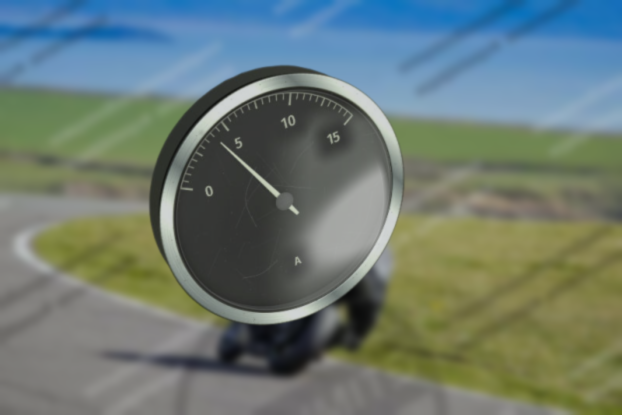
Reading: 4; A
